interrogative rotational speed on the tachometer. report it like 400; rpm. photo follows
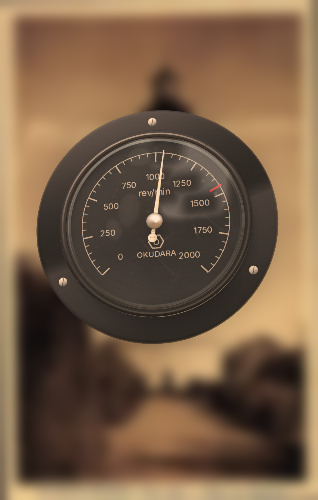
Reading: 1050; rpm
